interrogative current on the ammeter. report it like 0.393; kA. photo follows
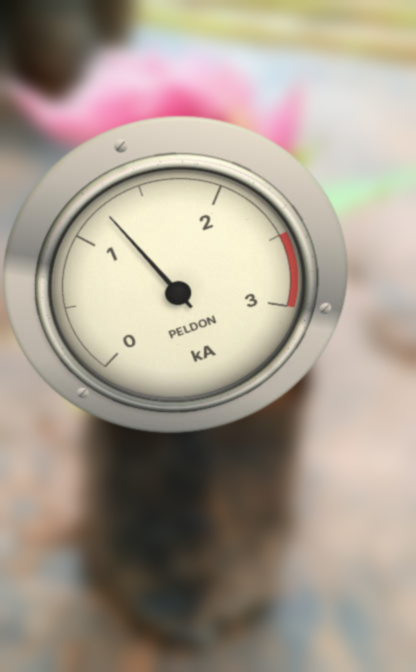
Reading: 1.25; kA
